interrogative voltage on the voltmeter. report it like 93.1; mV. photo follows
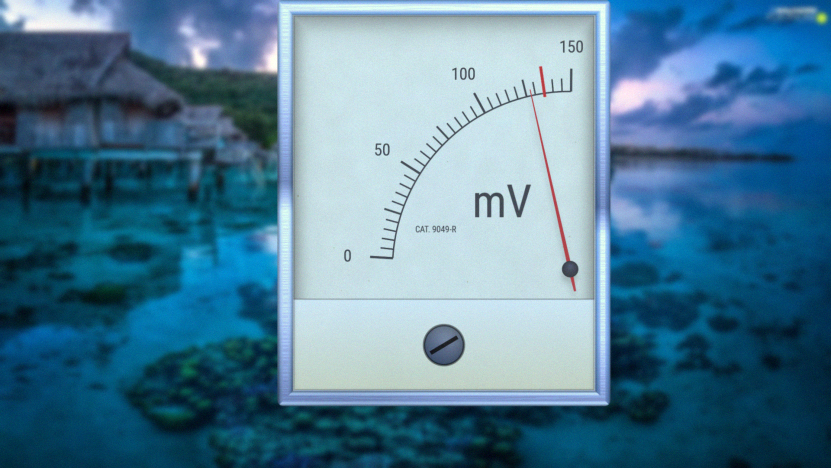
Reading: 127.5; mV
